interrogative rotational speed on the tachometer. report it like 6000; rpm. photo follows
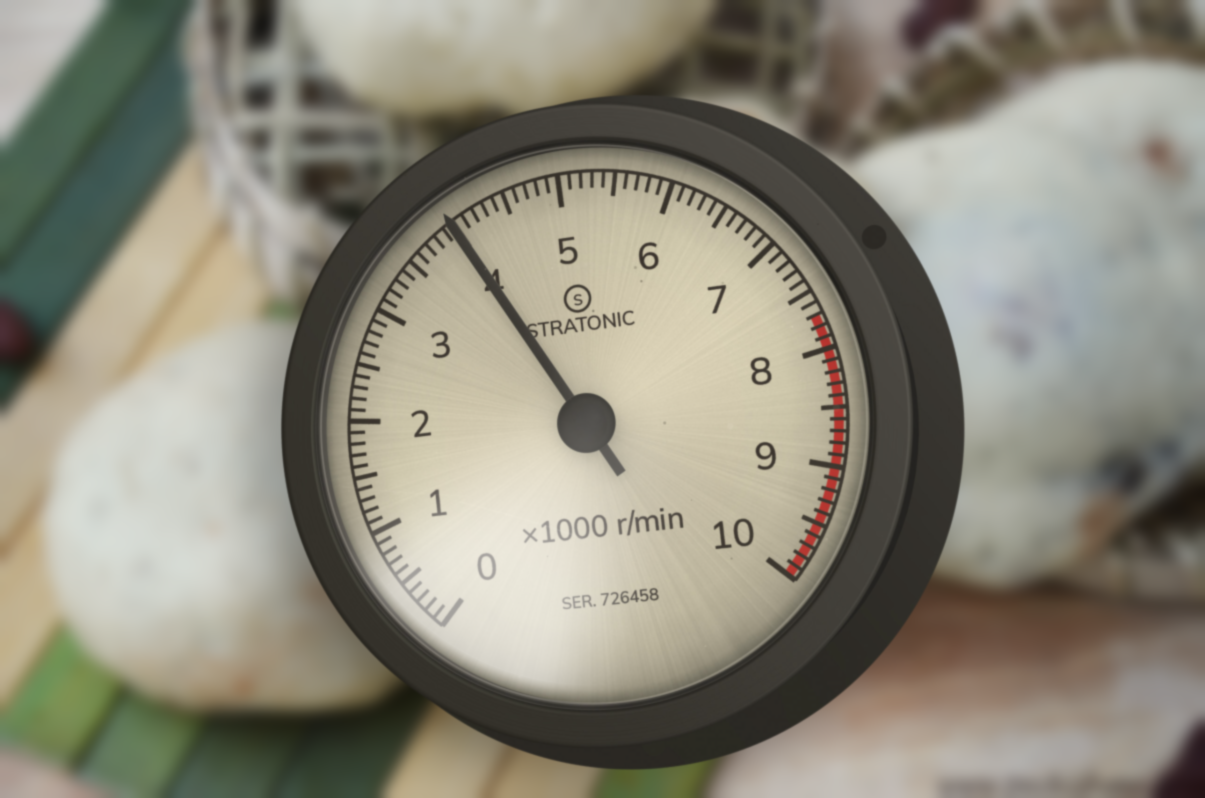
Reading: 4000; rpm
